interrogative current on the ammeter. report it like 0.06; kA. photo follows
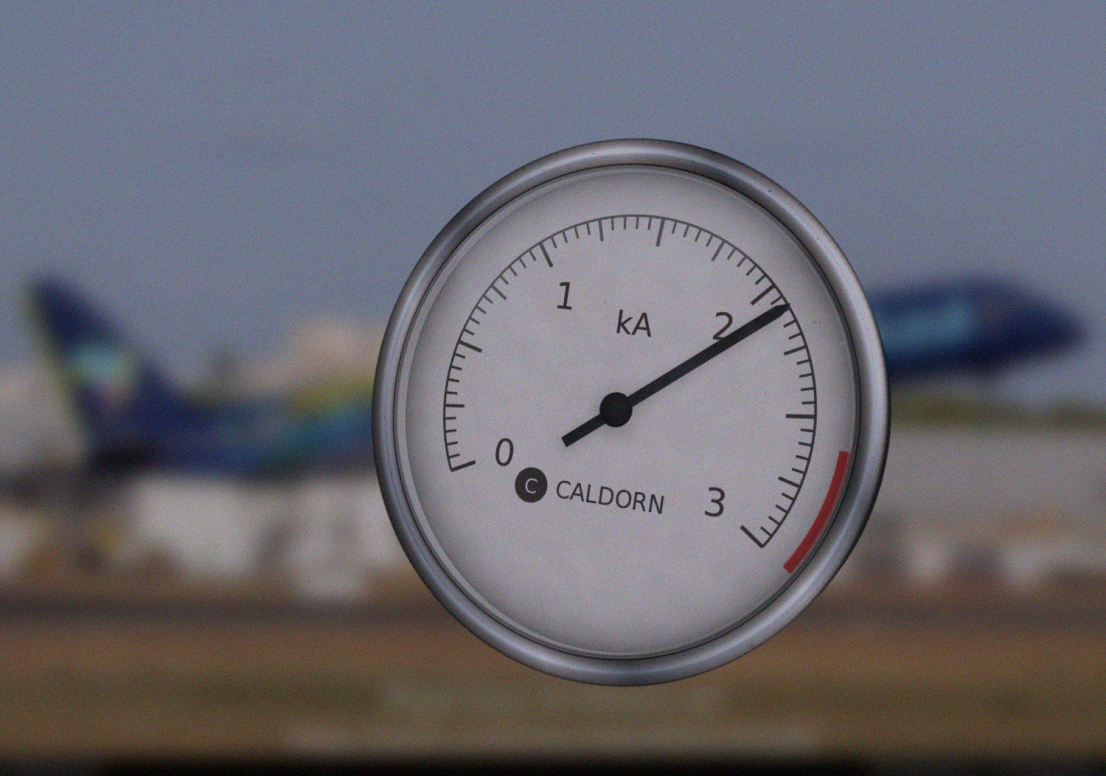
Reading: 2.1; kA
